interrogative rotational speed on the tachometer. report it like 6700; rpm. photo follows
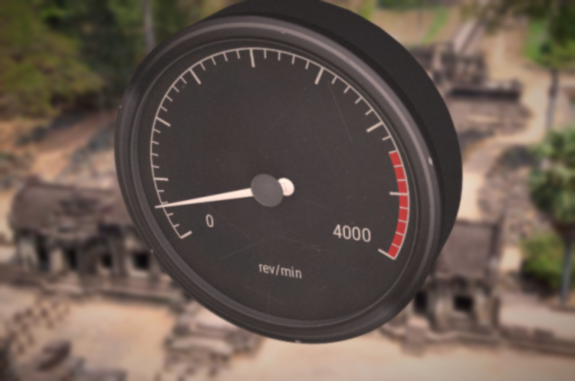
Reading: 300; rpm
